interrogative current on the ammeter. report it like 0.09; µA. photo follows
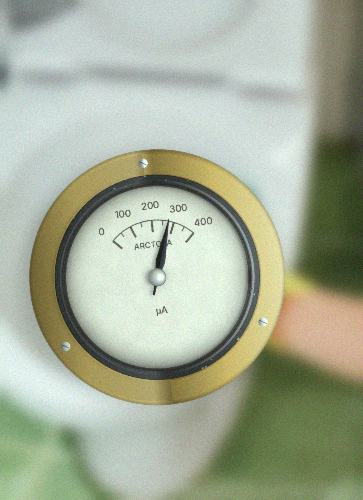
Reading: 275; µA
